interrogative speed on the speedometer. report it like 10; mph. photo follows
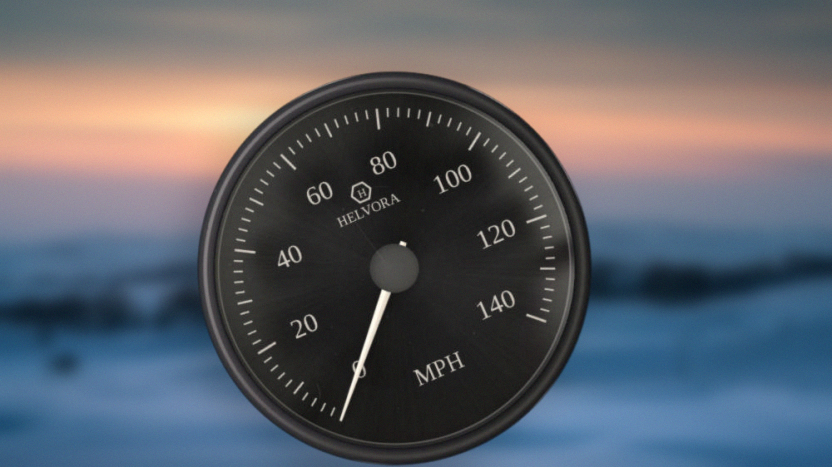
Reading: 0; mph
